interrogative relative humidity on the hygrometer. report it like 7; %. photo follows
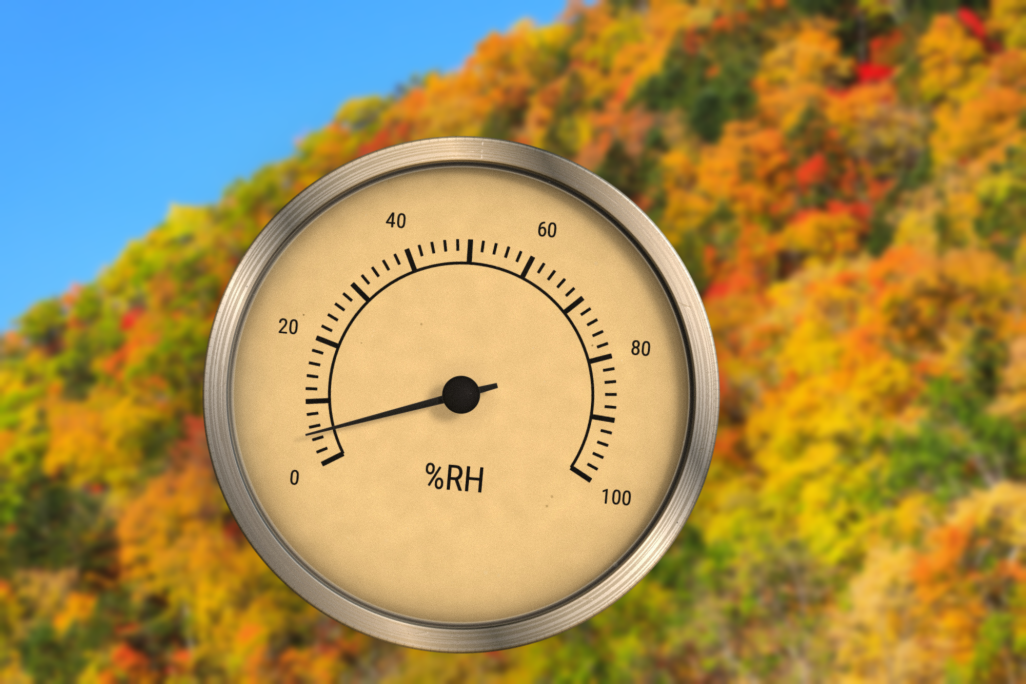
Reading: 5; %
